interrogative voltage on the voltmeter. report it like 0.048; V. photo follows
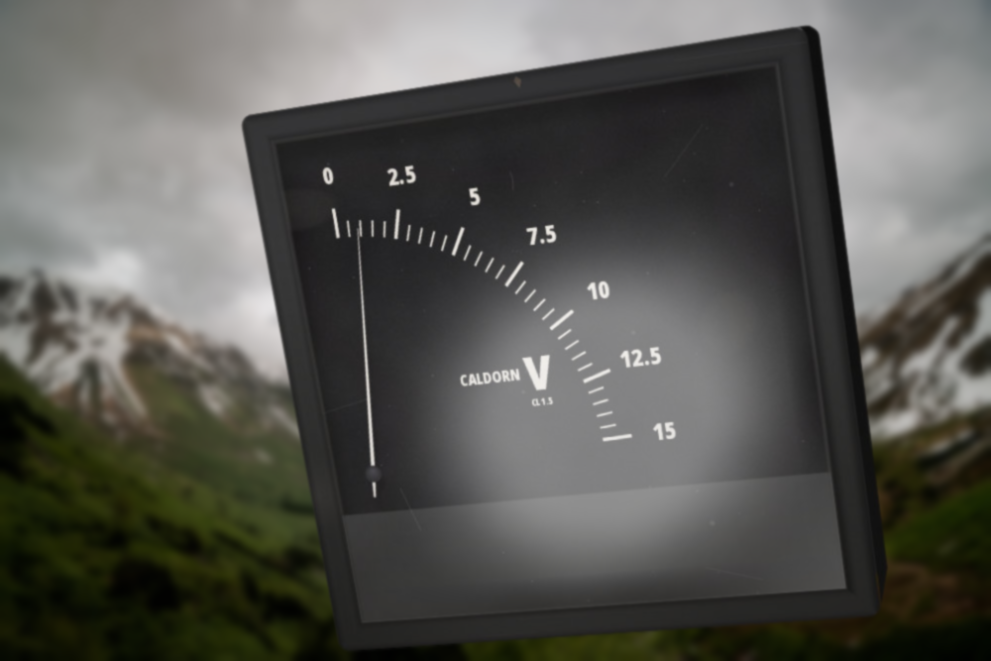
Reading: 1; V
